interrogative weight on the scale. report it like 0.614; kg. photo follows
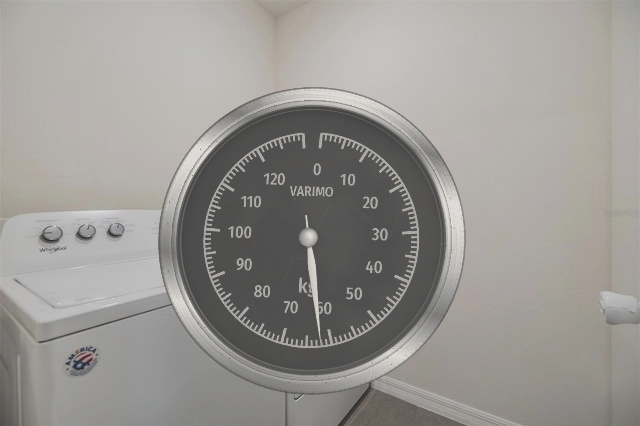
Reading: 62; kg
